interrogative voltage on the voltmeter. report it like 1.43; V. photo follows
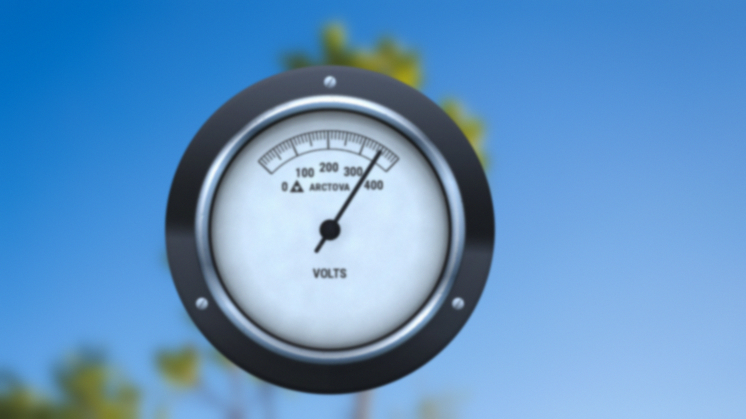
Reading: 350; V
